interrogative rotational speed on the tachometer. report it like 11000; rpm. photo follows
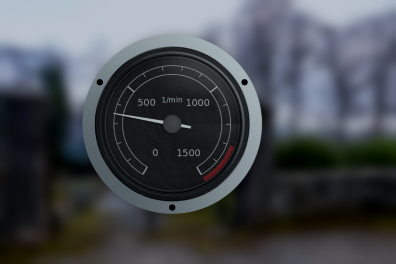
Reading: 350; rpm
